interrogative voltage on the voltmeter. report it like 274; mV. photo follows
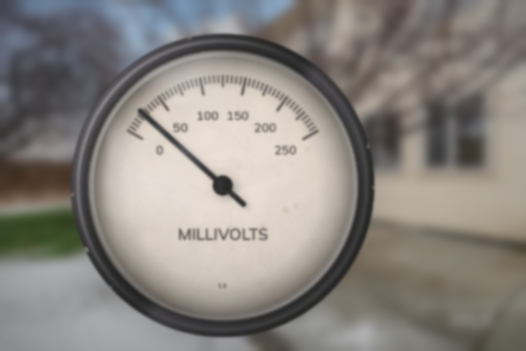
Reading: 25; mV
